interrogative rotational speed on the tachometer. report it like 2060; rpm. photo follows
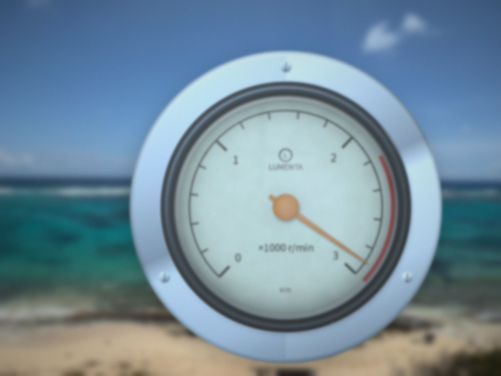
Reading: 2900; rpm
